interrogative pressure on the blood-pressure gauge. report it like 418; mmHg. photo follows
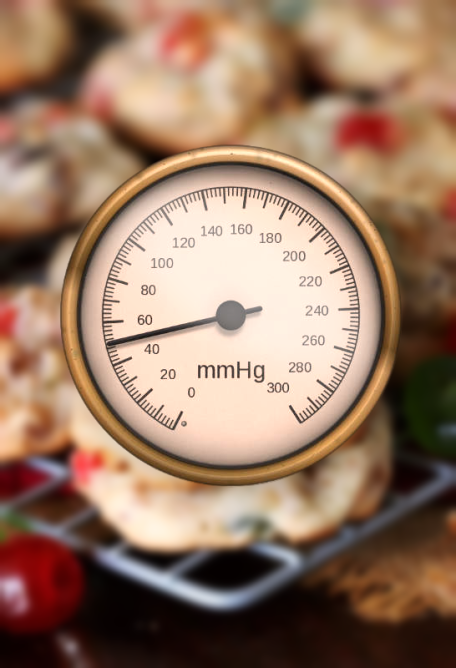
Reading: 50; mmHg
